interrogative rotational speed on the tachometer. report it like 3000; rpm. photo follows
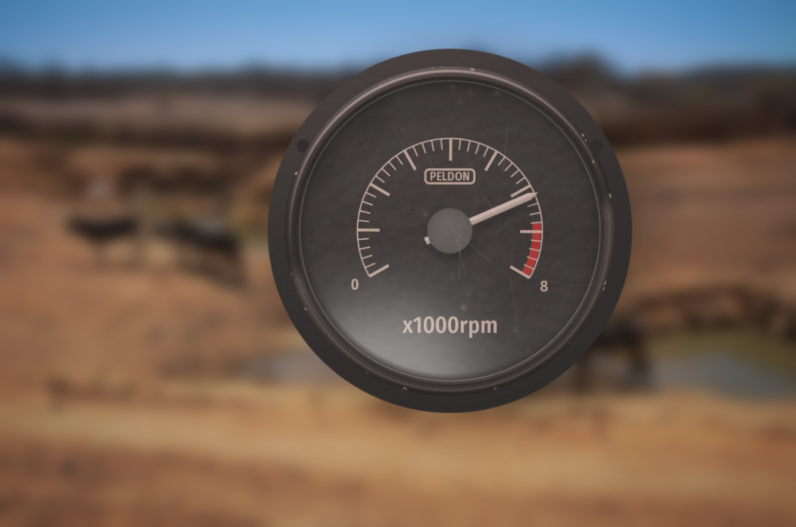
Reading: 6200; rpm
